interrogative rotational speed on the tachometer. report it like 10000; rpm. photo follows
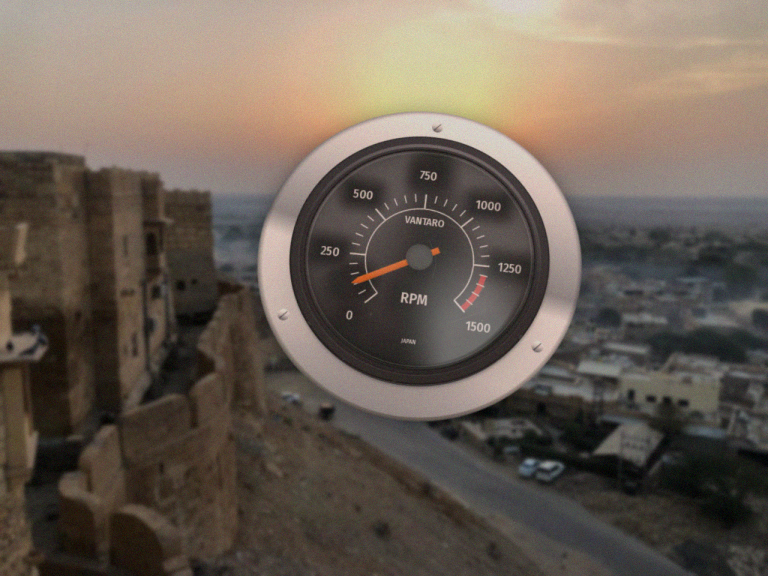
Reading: 100; rpm
